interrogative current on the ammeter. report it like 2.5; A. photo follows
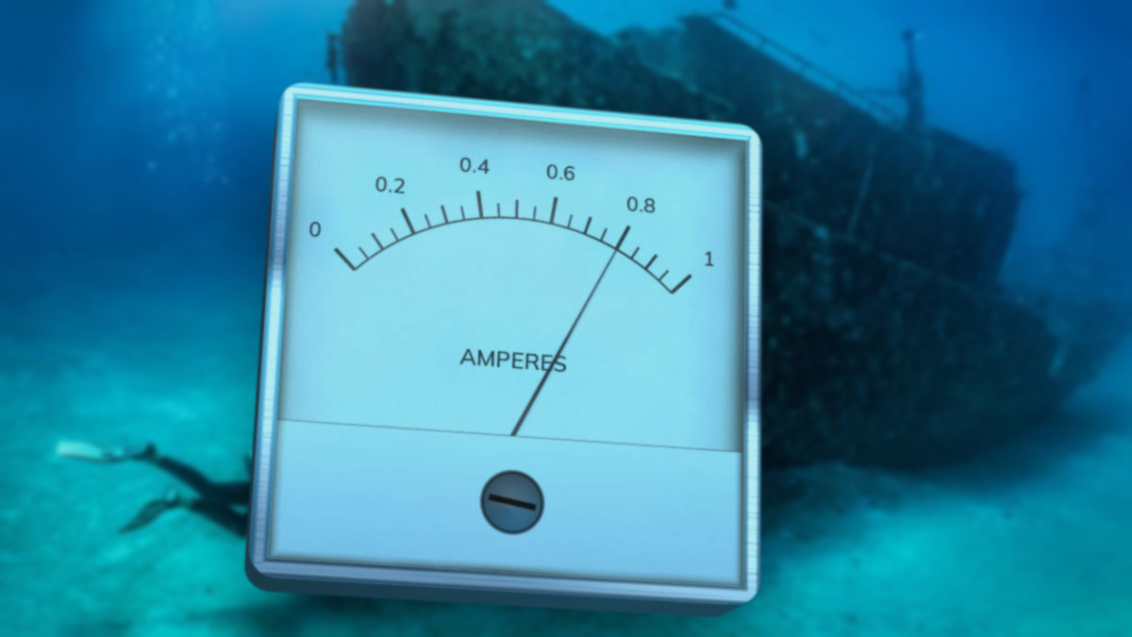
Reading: 0.8; A
